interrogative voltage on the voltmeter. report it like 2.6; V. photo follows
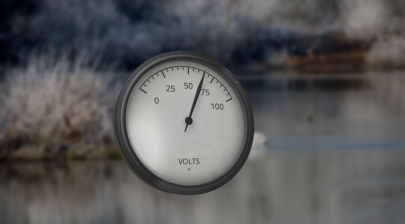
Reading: 65; V
